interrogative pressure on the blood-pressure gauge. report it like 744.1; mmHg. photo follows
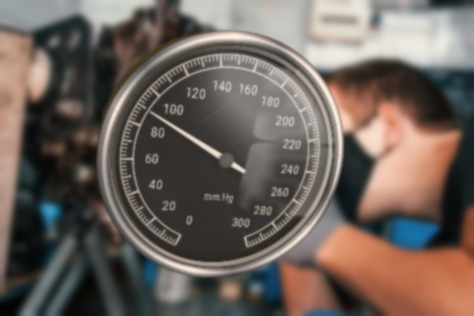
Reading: 90; mmHg
